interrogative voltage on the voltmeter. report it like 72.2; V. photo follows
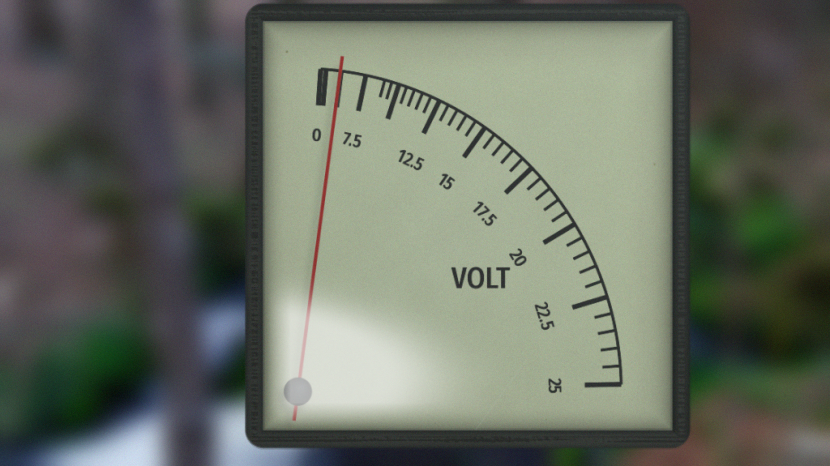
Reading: 5; V
